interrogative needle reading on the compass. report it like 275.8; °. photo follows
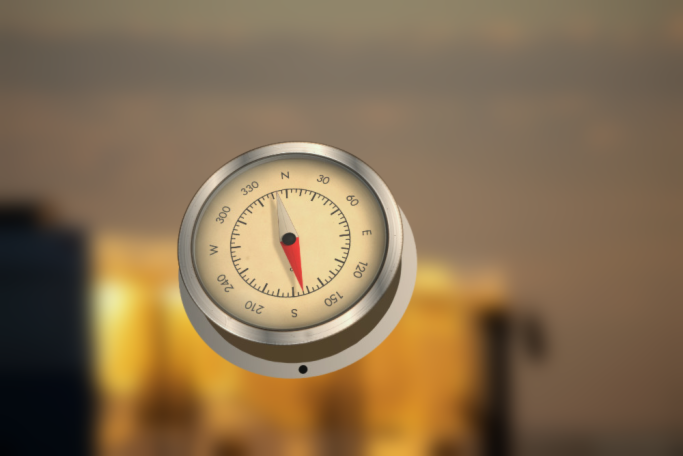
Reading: 170; °
